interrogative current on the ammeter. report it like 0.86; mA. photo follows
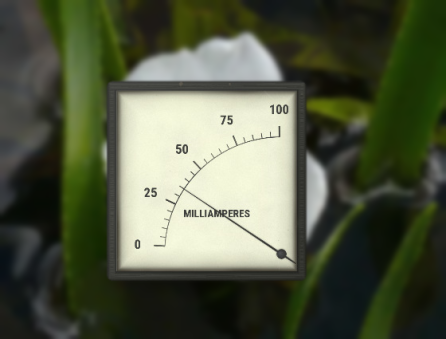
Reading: 35; mA
